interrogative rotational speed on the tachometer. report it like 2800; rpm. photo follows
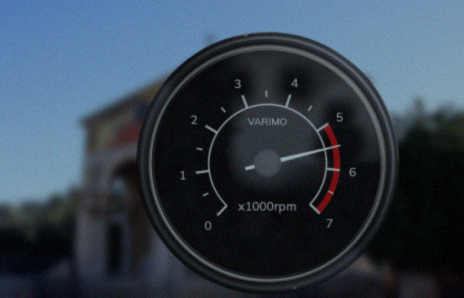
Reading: 5500; rpm
